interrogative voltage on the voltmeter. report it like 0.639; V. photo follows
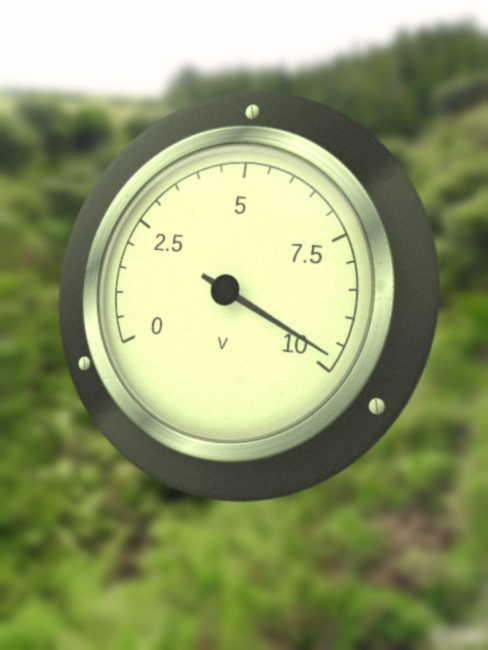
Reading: 9.75; V
